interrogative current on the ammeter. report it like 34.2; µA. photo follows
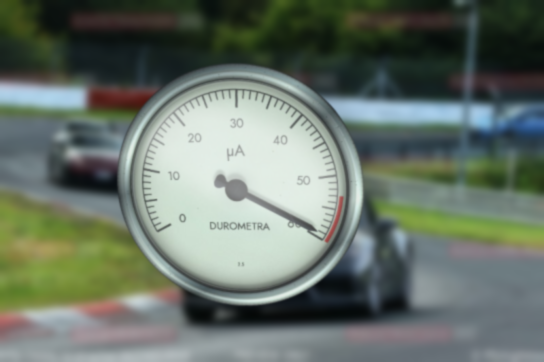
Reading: 59; µA
